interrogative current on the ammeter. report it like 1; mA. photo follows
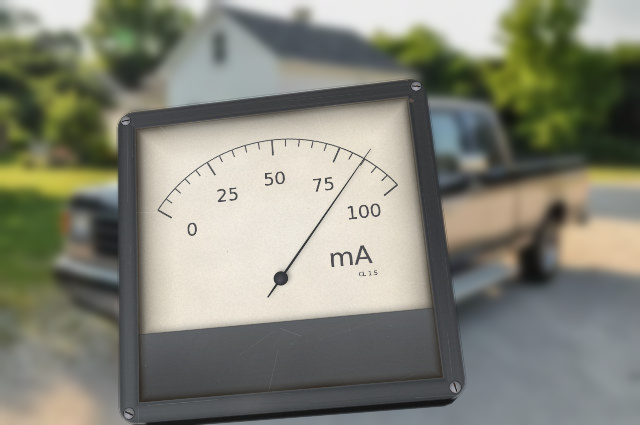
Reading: 85; mA
